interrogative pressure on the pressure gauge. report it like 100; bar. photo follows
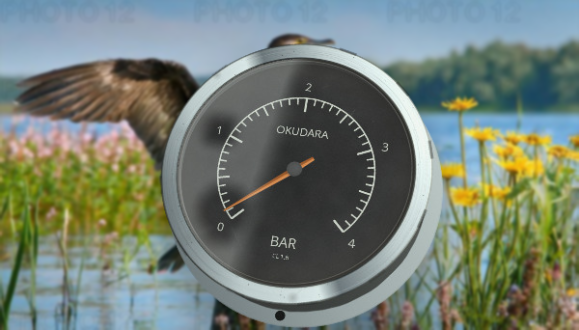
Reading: 0.1; bar
